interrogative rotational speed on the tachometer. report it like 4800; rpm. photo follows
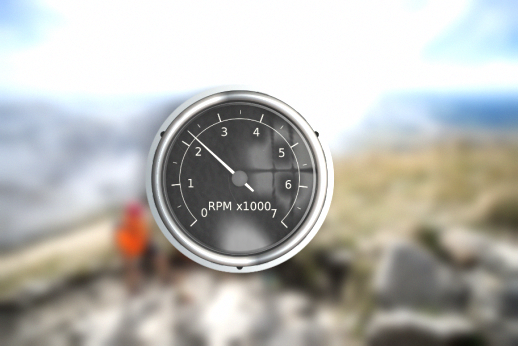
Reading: 2250; rpm
